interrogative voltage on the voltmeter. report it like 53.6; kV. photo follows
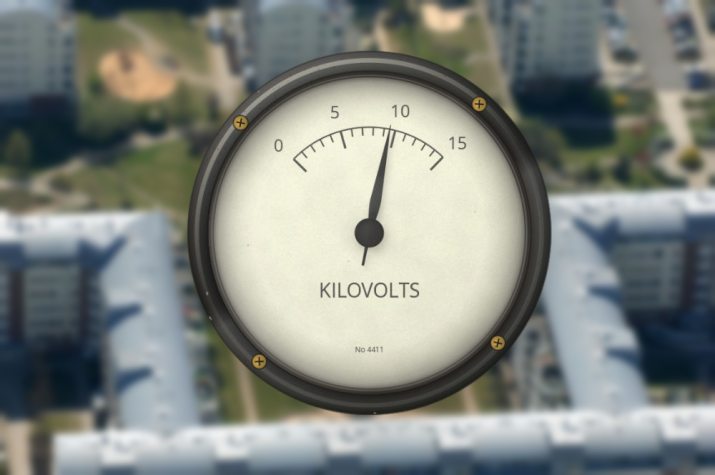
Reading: 9.5; kV
